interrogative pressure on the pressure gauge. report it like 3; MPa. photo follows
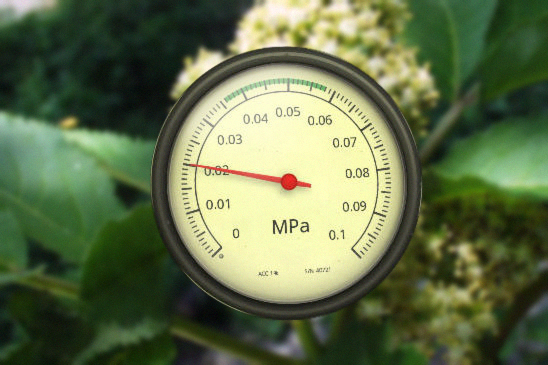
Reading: 0.02; MPa
